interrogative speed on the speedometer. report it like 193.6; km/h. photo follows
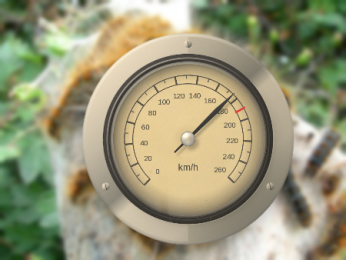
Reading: 175; km/h
